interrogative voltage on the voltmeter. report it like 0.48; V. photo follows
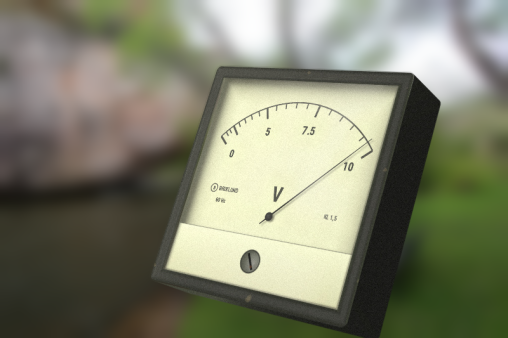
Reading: 9.75; V
